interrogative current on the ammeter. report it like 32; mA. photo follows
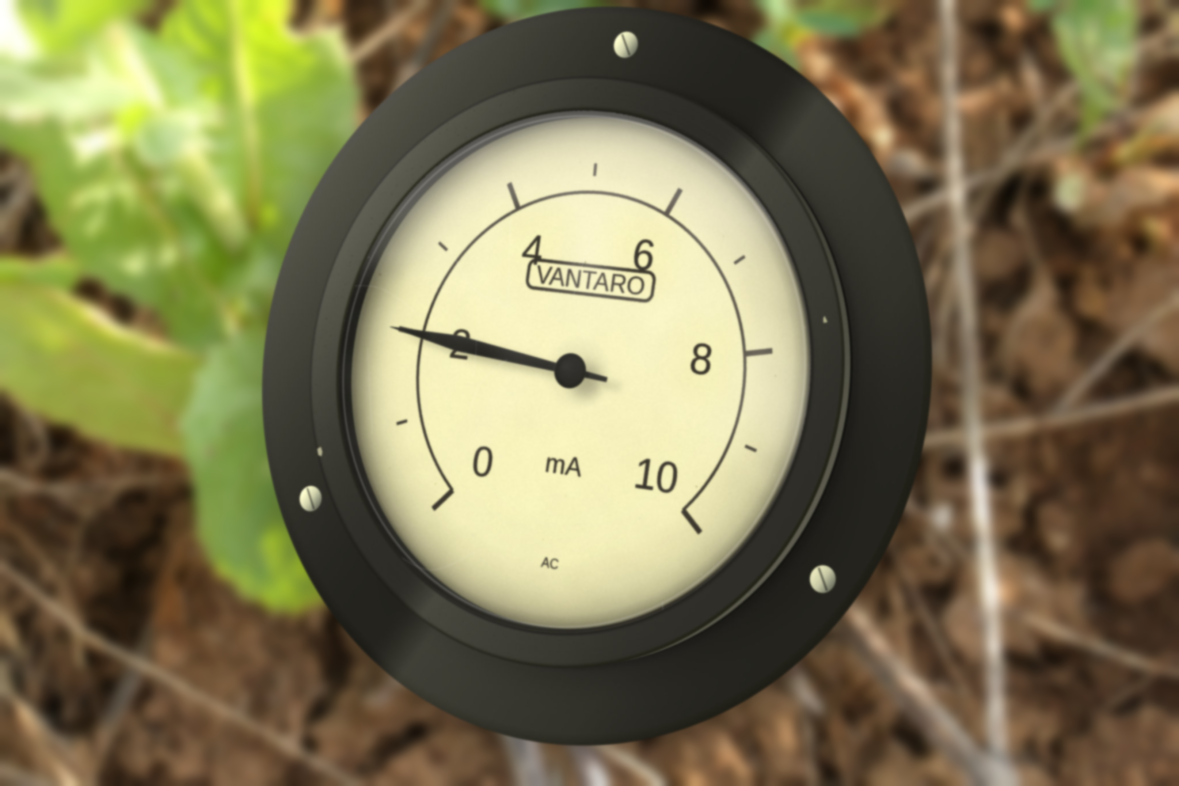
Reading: 2; mA
